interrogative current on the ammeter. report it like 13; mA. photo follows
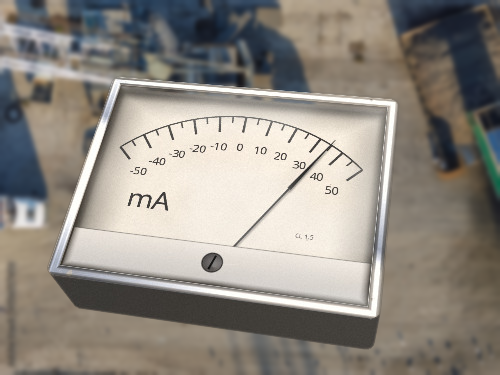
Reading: 35; mA
